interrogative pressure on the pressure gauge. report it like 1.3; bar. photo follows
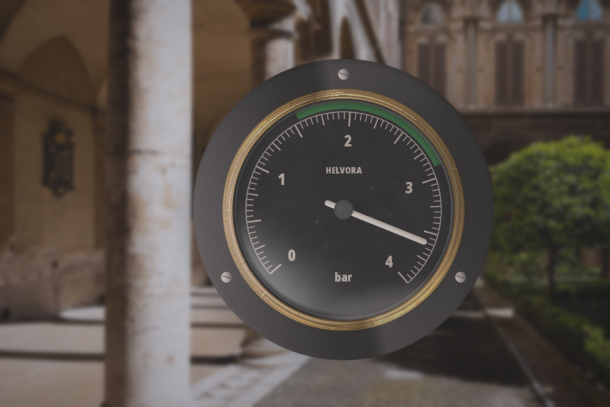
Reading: 3.6; bar
